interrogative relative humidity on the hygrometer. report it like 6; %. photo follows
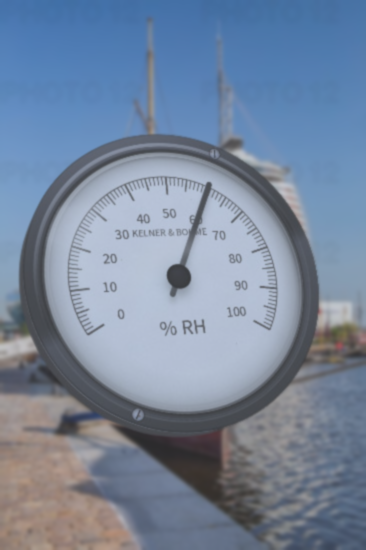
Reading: 60; %
